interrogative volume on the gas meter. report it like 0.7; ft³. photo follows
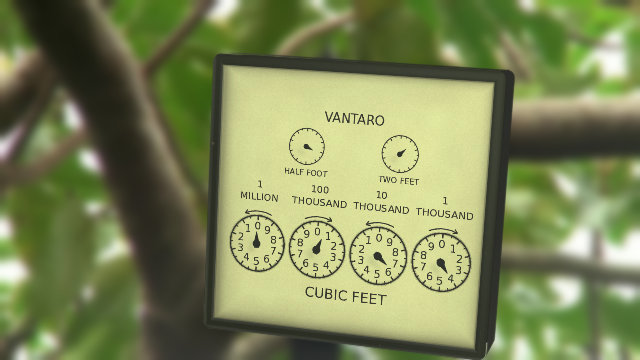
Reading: 6400; ft³
